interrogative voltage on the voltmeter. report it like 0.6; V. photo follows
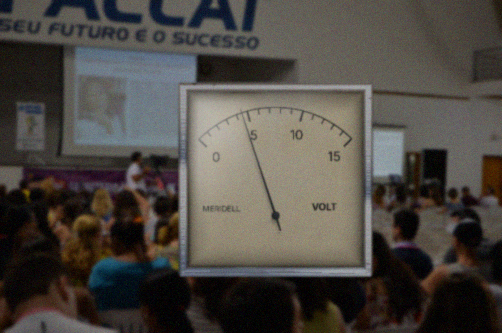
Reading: 4.5; V
